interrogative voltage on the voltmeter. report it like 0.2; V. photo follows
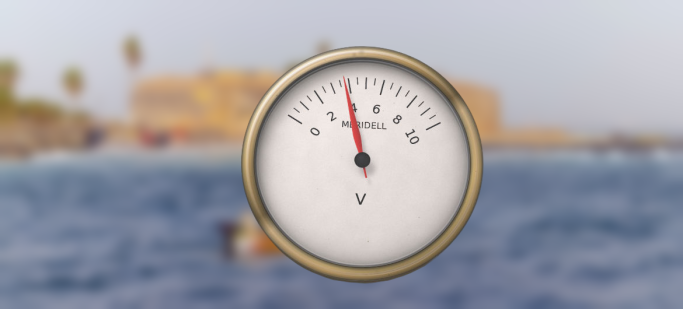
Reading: 3.75; V
